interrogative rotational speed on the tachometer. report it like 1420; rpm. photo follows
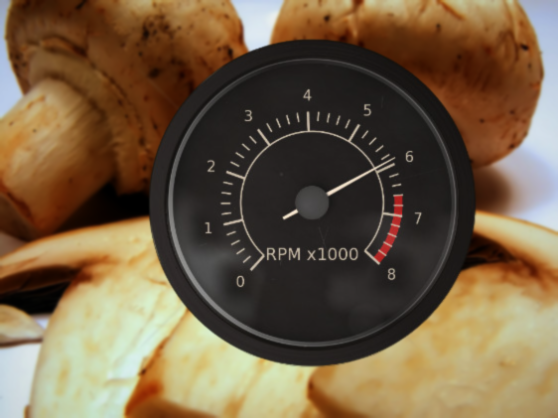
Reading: 5900; rpm
